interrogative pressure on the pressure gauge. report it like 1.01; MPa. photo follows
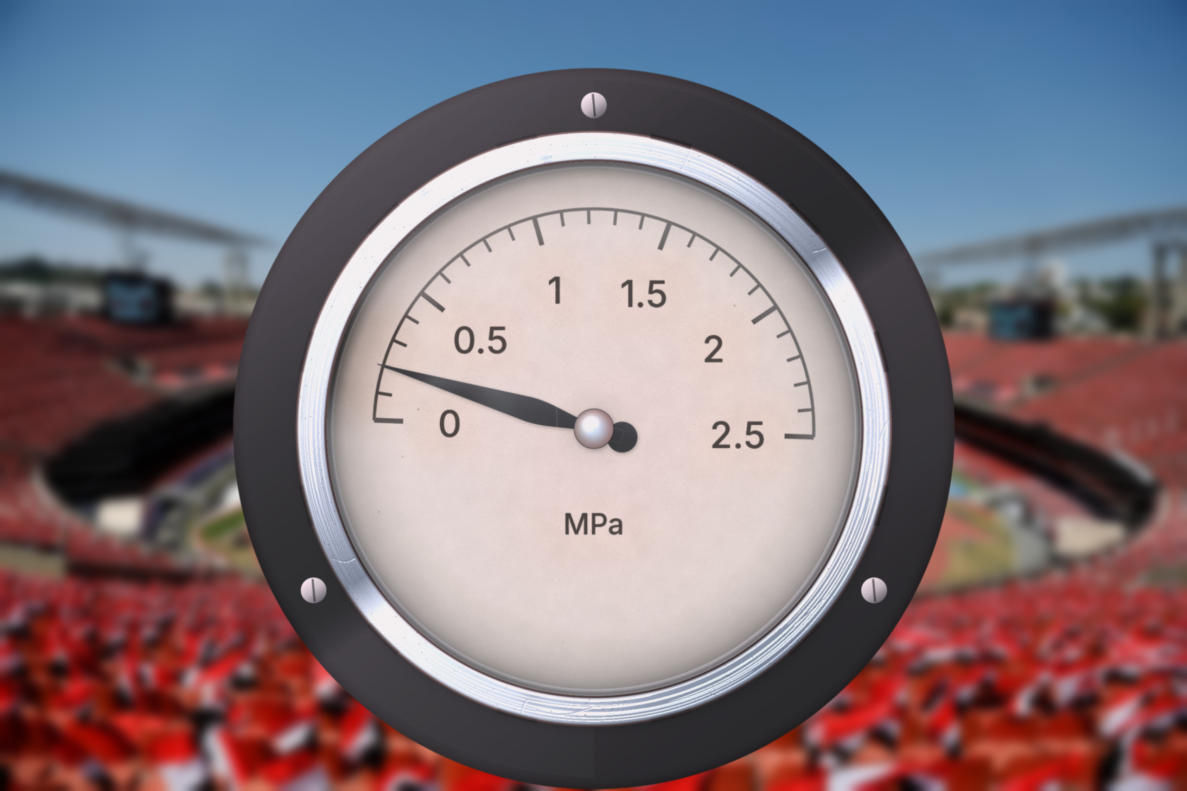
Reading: 0.2; MPa
